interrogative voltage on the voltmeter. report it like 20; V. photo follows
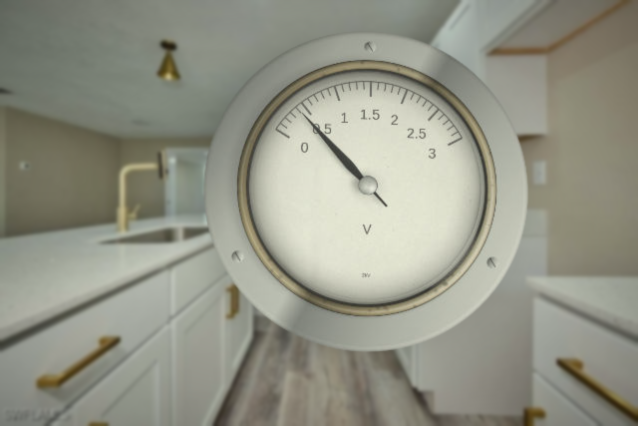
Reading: 0.4; V
